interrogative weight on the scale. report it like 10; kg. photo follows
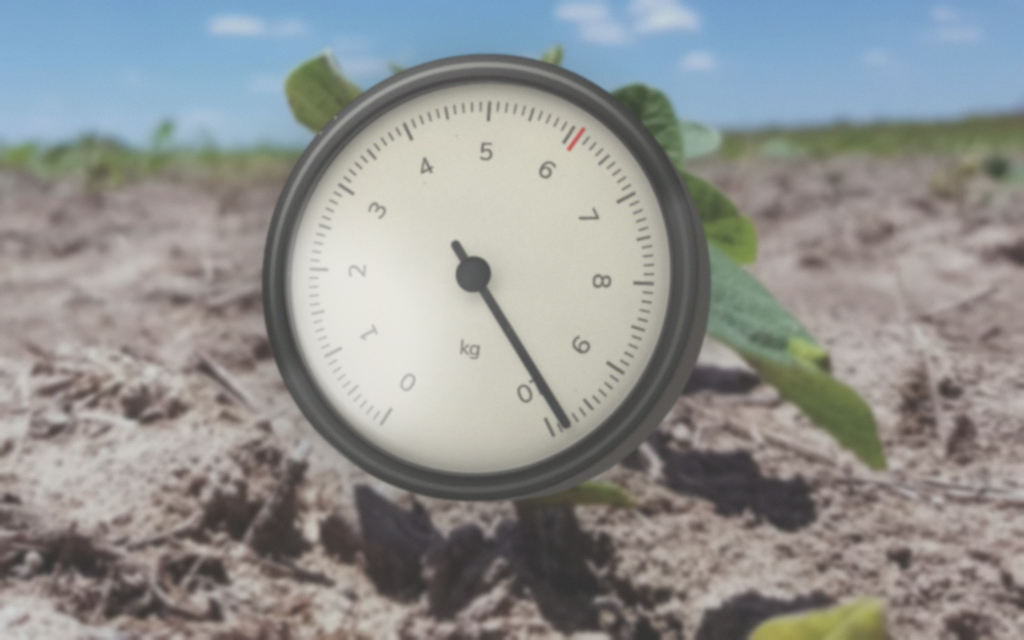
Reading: 9.8; kg
